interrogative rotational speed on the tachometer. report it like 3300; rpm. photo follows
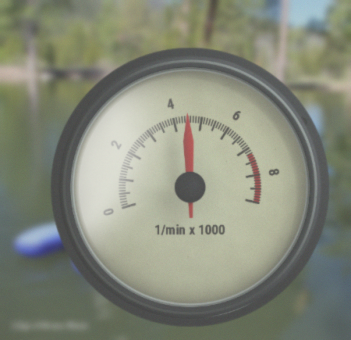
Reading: 4500; rpm
